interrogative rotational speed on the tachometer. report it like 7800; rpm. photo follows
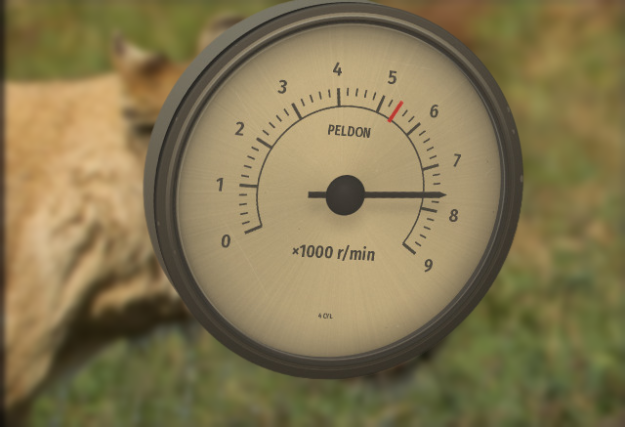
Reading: 7600; rpm
